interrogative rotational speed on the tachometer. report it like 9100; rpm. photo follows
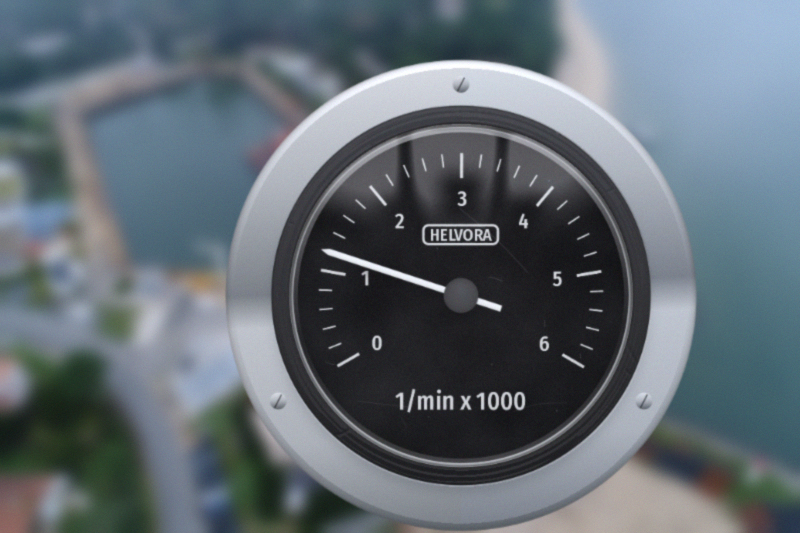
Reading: 1200; rpm
